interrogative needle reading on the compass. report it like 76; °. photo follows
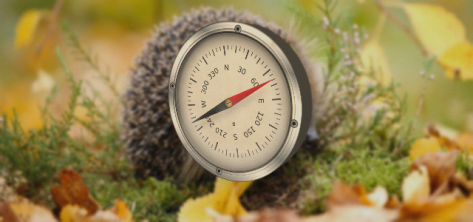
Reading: 70; °
